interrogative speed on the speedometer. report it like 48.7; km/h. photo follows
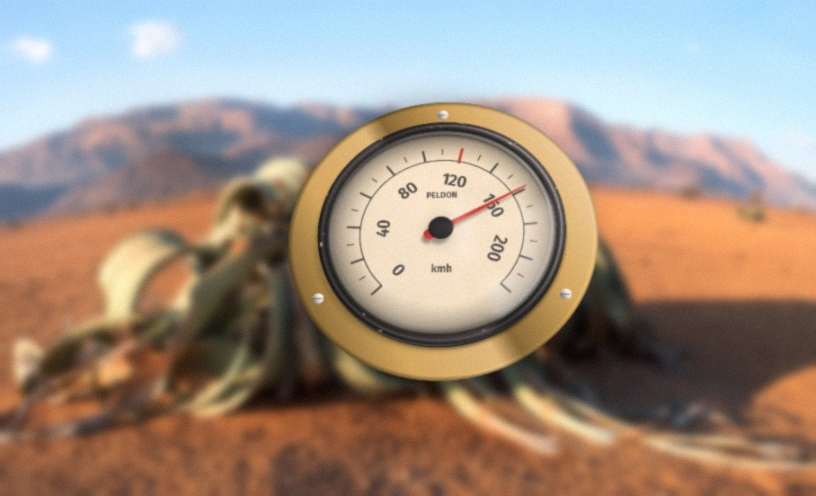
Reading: 160; km/h
